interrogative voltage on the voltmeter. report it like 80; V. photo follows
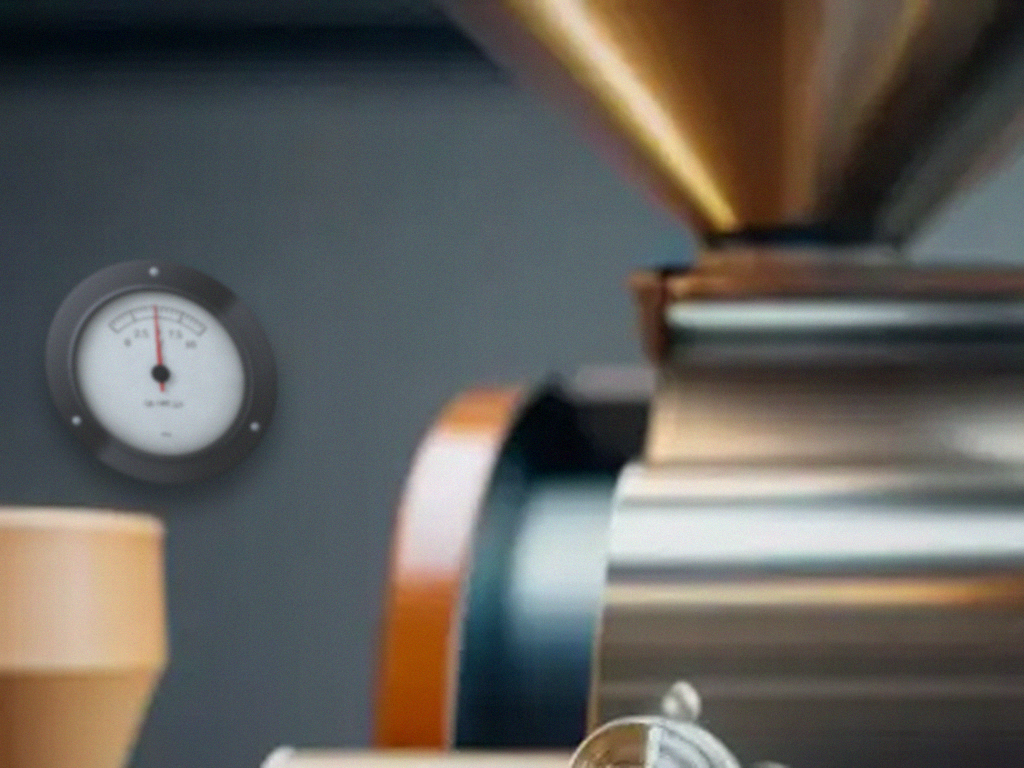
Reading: 5; V
